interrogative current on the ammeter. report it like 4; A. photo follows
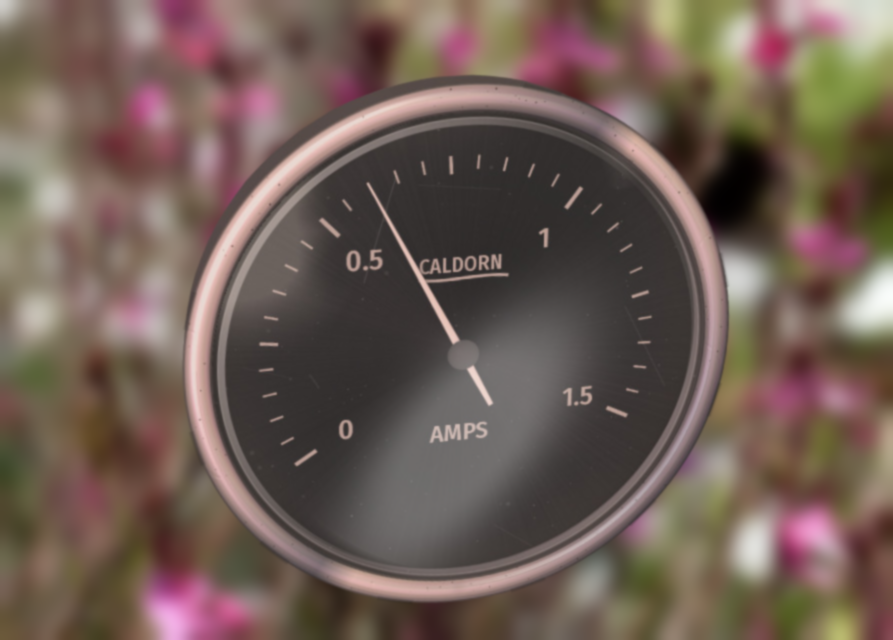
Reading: 0.6; A
